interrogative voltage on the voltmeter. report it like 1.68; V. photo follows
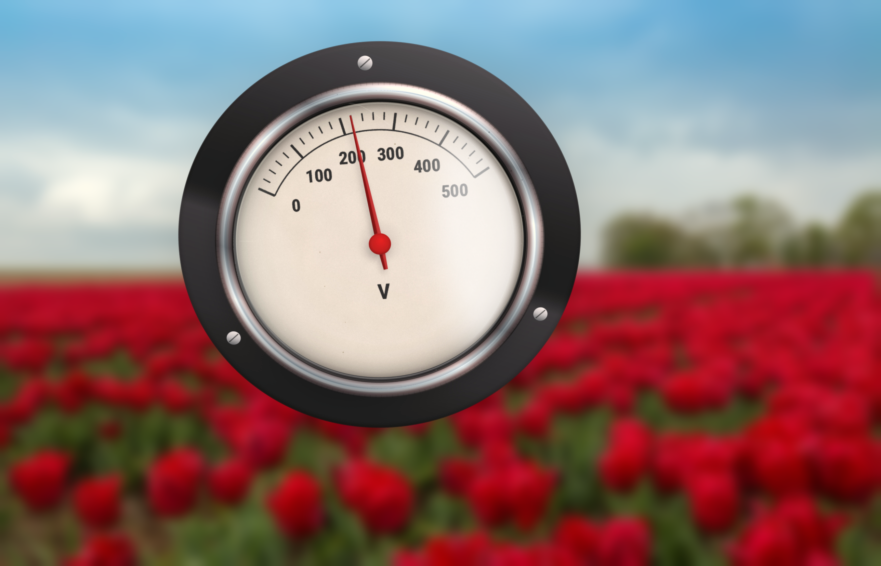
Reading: 220; V
